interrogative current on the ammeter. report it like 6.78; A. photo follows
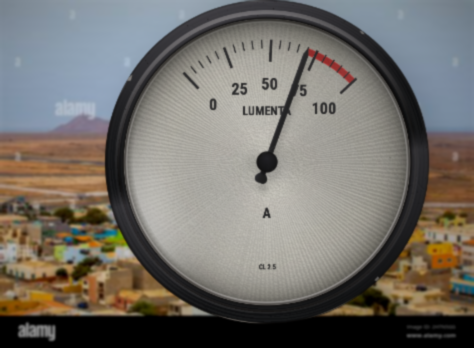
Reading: 70; A
